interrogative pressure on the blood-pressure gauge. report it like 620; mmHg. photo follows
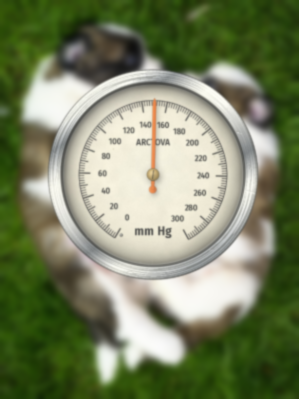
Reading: 150; mmHg
